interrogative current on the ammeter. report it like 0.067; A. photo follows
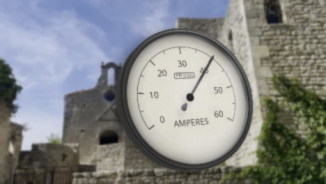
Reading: 40; A
